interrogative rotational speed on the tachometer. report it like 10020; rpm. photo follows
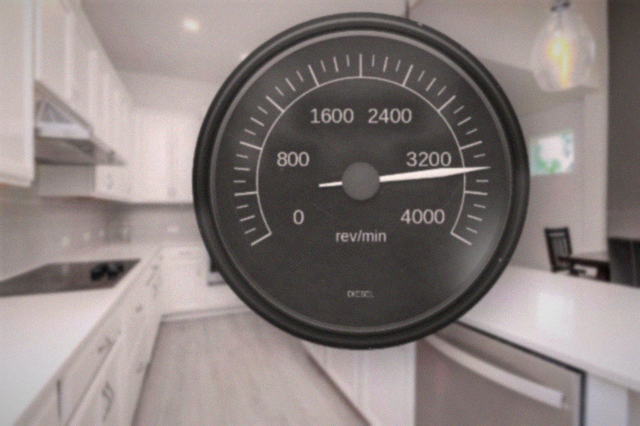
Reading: 3400; rpm
